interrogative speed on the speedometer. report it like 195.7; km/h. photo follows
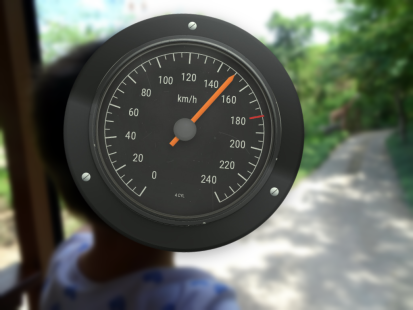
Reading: 150; km/h
